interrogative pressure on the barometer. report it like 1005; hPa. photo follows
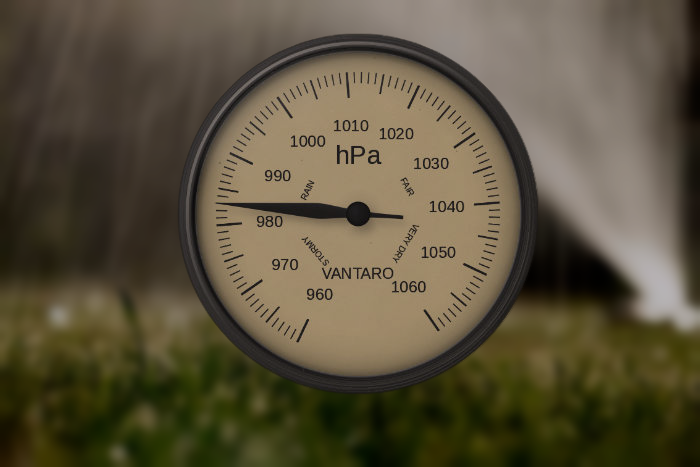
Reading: 983; hPa
